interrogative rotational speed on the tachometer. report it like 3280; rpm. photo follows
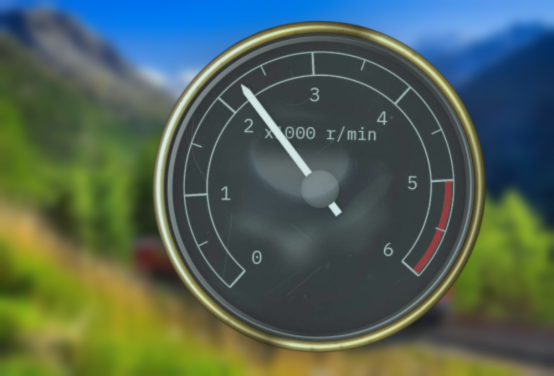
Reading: 2250; rpm
